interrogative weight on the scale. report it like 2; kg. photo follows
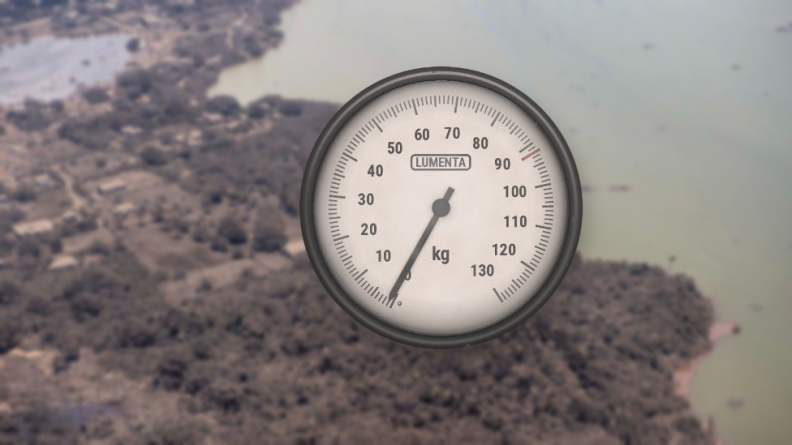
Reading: 1; kg
